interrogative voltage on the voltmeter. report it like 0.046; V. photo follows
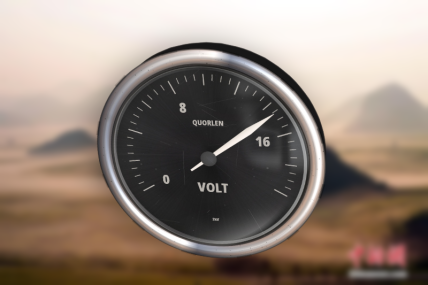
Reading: 14.5; V
